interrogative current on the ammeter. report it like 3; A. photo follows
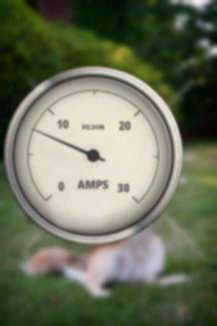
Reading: 7.5; A
